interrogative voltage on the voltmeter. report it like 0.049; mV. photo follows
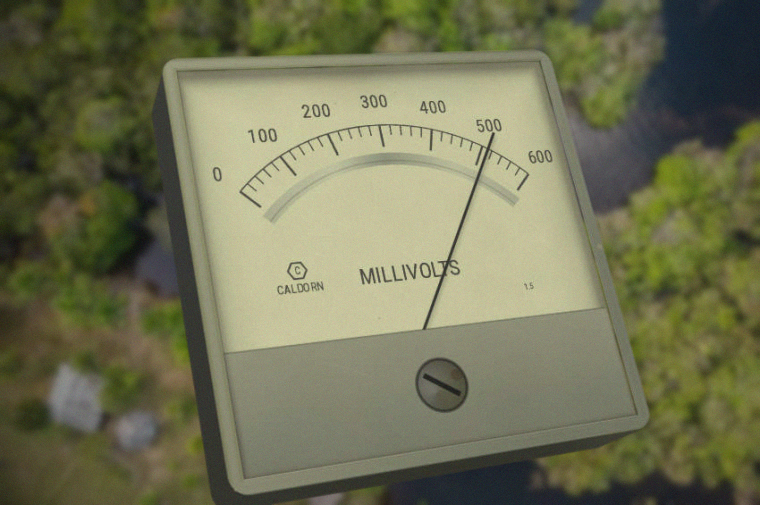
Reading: 510; mV
